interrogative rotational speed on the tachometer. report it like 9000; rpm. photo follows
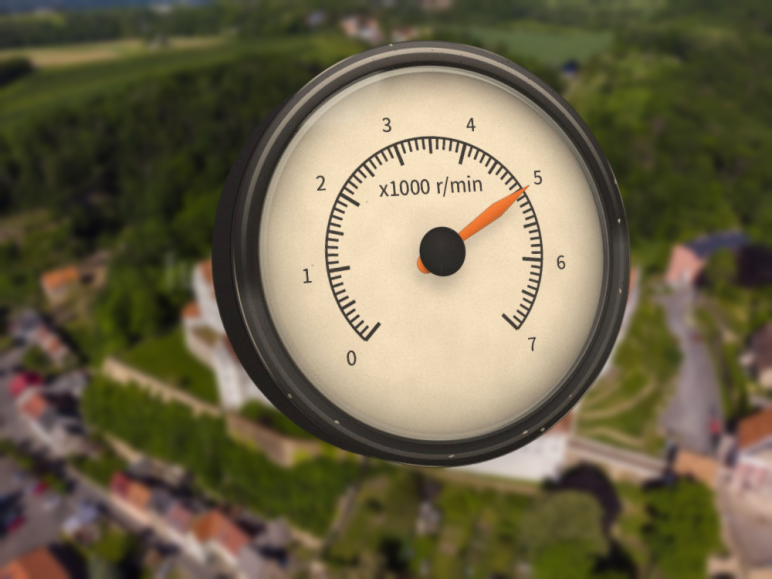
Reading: 5000; rpm
